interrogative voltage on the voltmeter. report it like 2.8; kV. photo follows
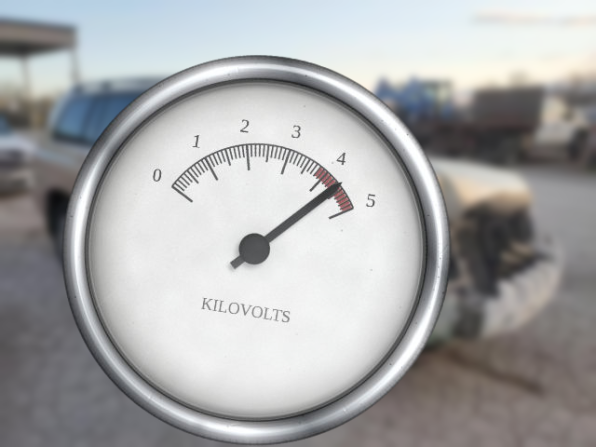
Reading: 4.4; kV
